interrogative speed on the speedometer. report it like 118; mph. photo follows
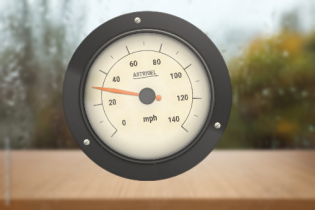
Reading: 30; mph
